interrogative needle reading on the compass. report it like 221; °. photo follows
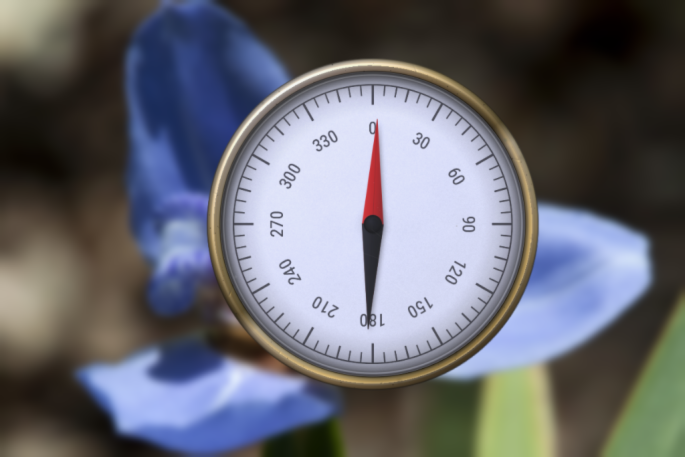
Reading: 2.5; °
